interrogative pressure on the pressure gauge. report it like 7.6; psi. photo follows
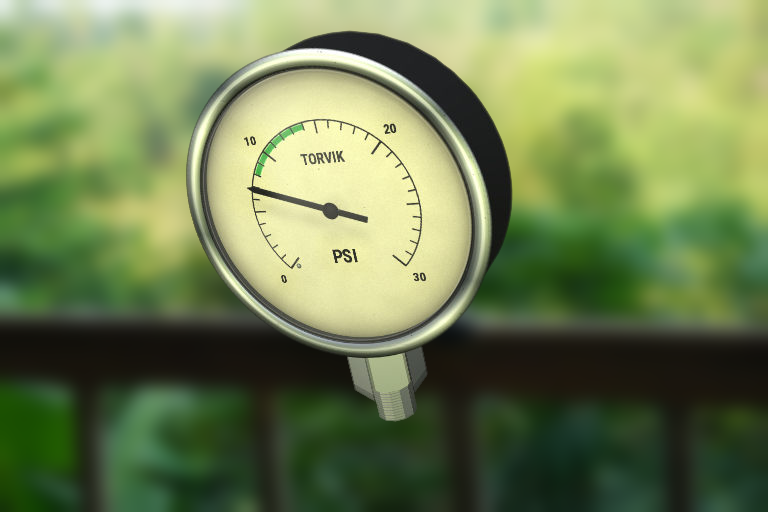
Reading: 7; psi
